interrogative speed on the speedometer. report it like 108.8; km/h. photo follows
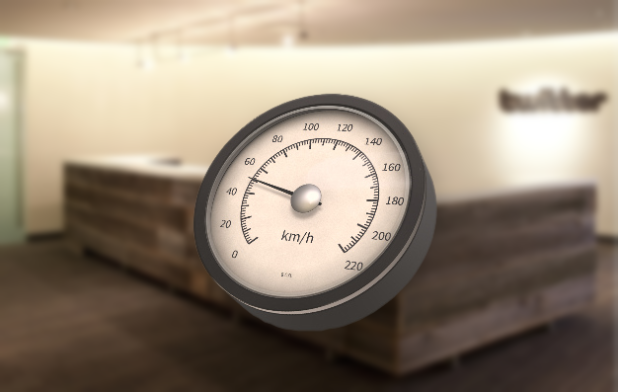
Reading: 50; km/h
